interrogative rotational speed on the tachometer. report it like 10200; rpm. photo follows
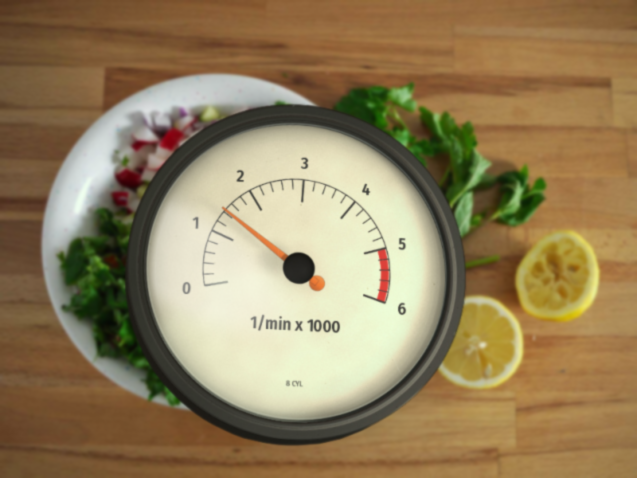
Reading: 1400; rpm
